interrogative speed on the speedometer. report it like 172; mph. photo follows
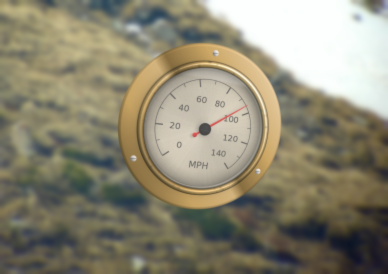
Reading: 95; mph
